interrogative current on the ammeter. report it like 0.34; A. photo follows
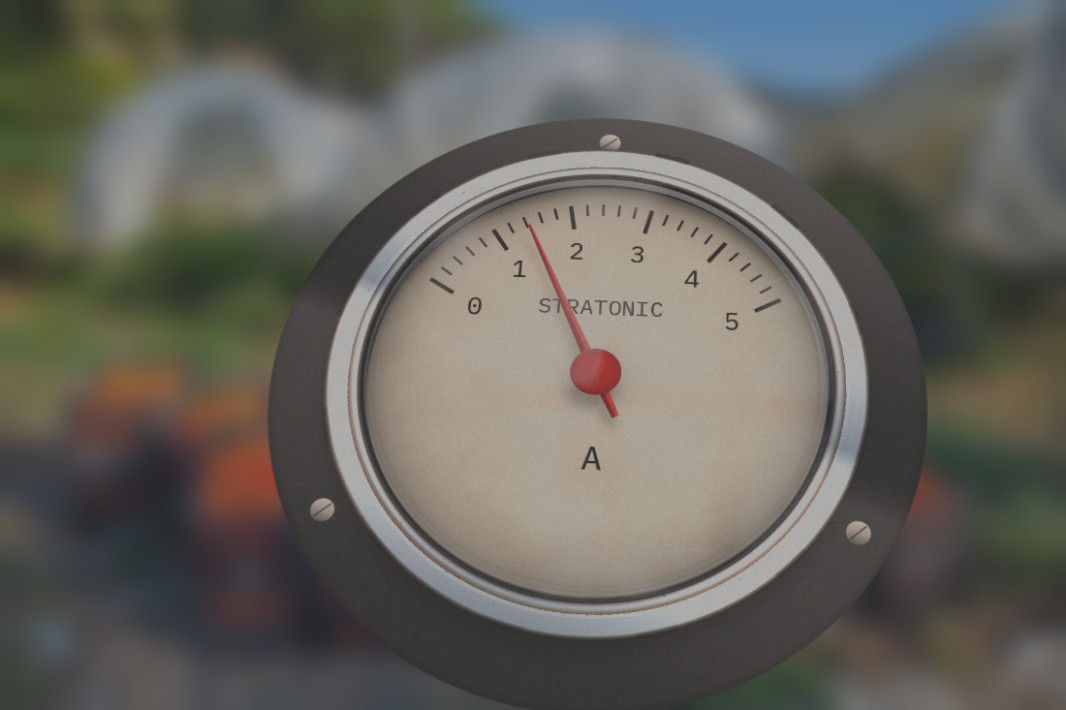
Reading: 1.4; A
